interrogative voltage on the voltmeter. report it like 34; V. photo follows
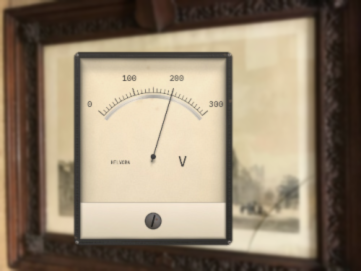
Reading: 200; V
